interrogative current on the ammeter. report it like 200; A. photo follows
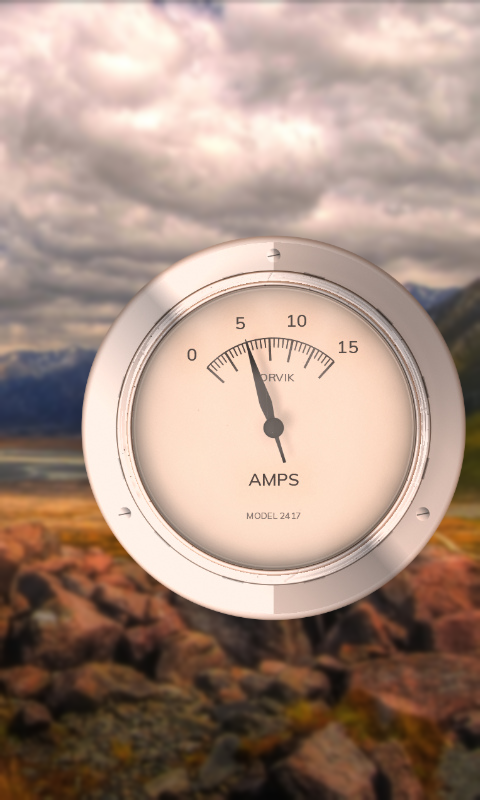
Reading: 5; A
